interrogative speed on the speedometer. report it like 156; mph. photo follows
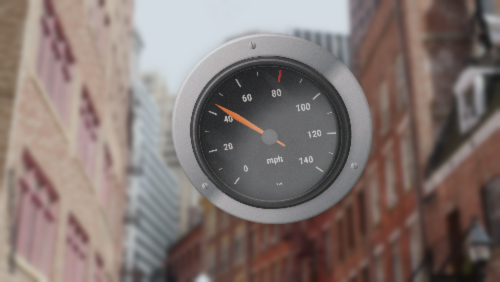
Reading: 45; mph
